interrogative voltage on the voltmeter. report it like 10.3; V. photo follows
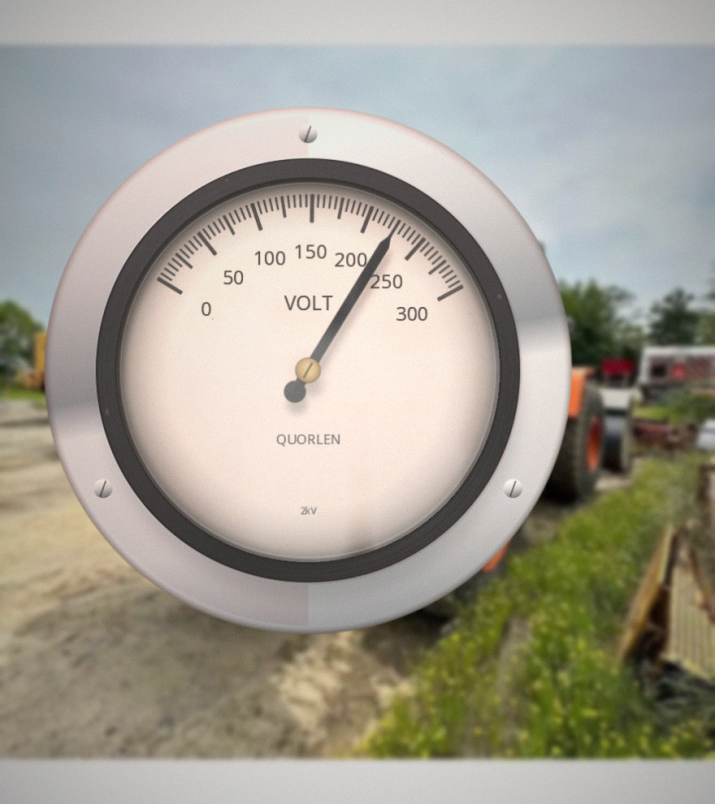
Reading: 225; V
